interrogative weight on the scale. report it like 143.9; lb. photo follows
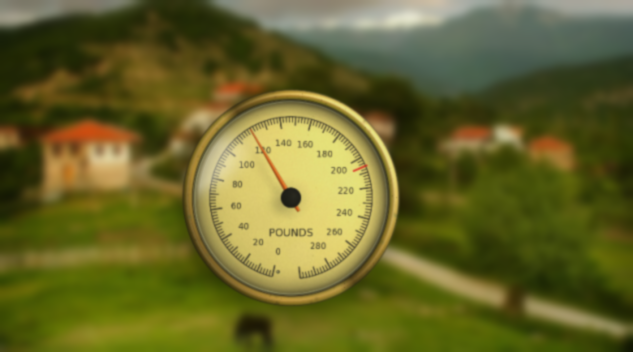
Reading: 120; lb
